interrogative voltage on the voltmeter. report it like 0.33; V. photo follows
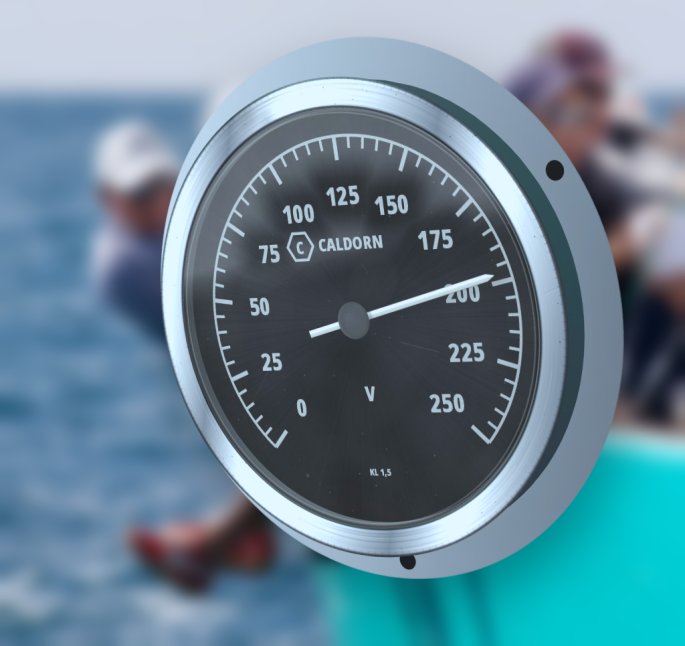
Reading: 197.5; V
